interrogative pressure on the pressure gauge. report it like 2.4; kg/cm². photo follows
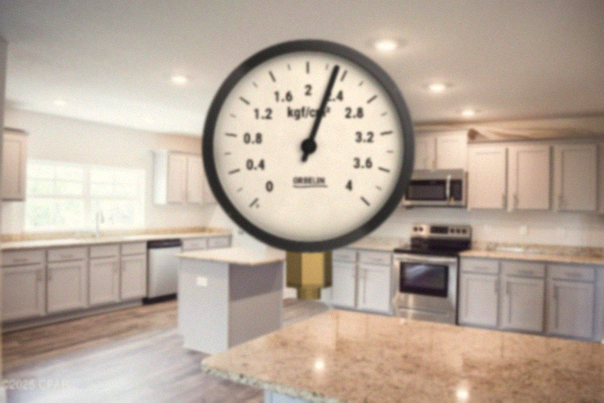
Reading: 2.3; kg/cm²
